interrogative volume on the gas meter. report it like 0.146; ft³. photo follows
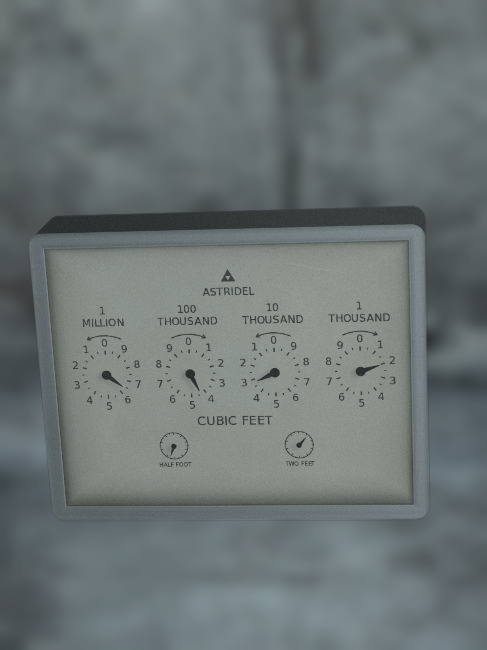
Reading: 643200; ft³
